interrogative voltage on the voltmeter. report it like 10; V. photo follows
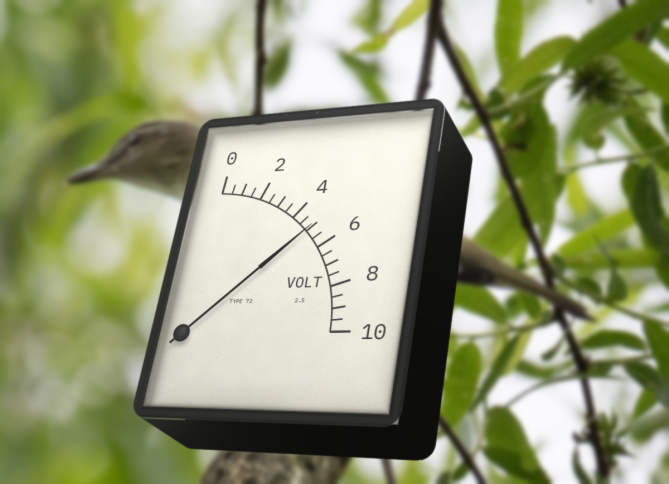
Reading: 5; V
